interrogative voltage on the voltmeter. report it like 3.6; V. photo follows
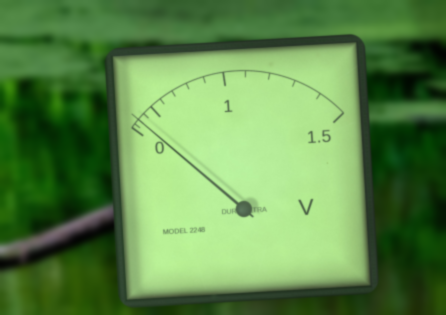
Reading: 0.3; V
